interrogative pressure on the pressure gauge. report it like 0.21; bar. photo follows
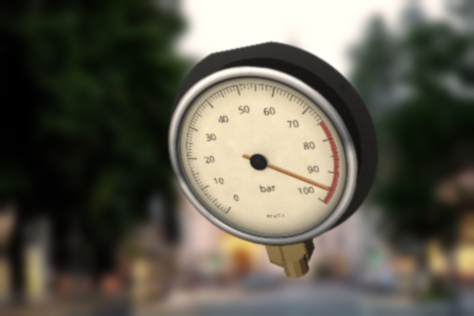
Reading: 95; bar
